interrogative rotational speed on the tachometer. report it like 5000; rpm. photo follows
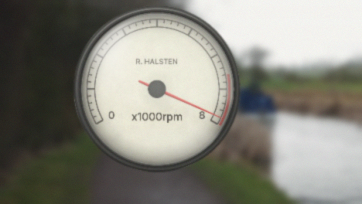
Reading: 7800; rpm
